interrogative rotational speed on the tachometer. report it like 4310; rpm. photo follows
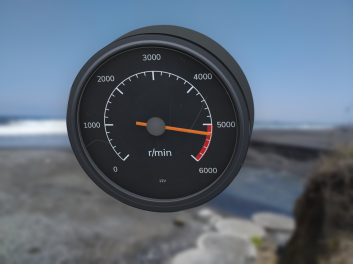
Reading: 5200; rpm
